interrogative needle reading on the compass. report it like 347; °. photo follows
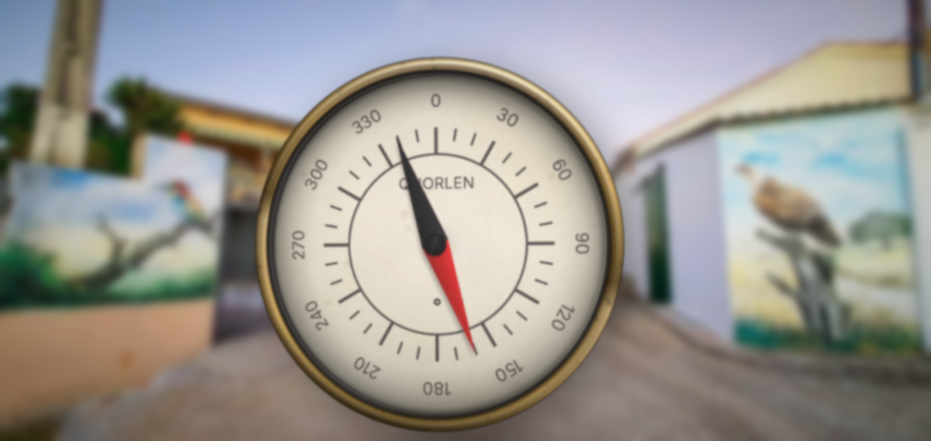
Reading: 160; °
